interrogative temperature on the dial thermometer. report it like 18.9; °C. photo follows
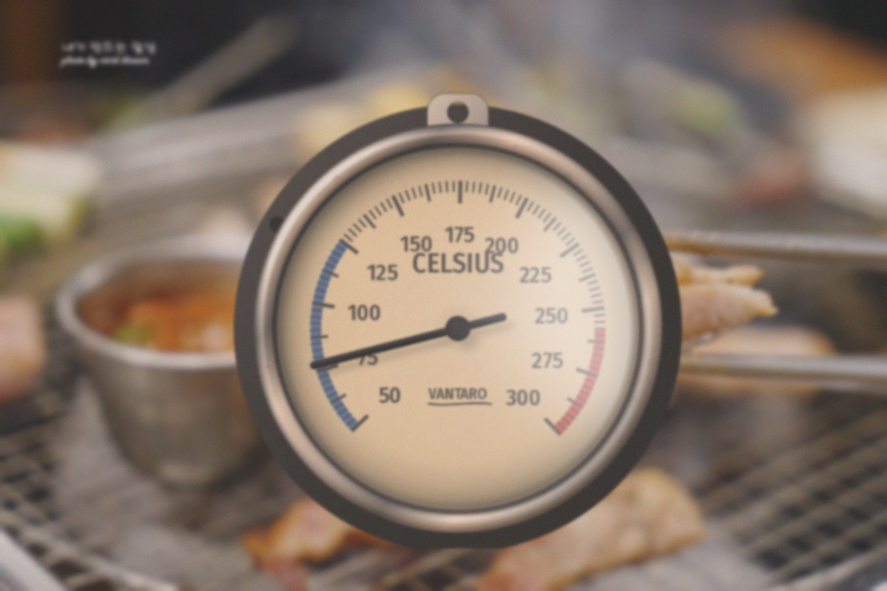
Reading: 77.5; °C
